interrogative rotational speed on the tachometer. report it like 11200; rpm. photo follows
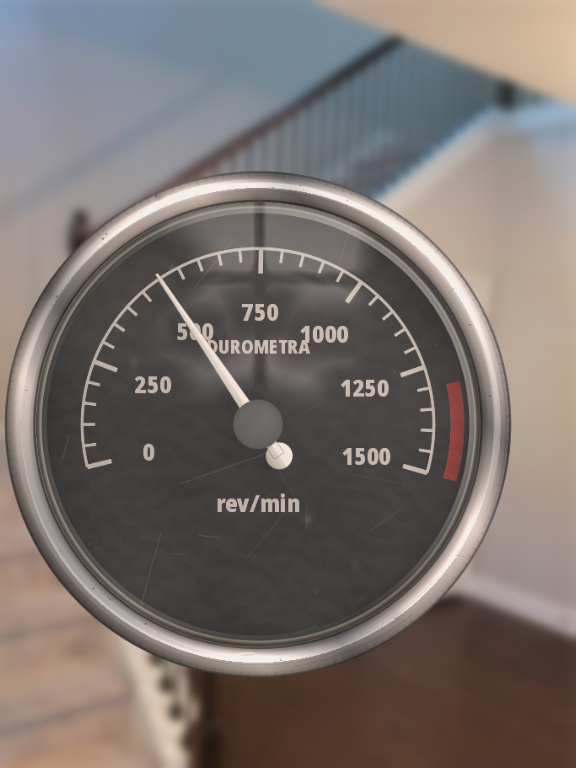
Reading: 500; rpm
